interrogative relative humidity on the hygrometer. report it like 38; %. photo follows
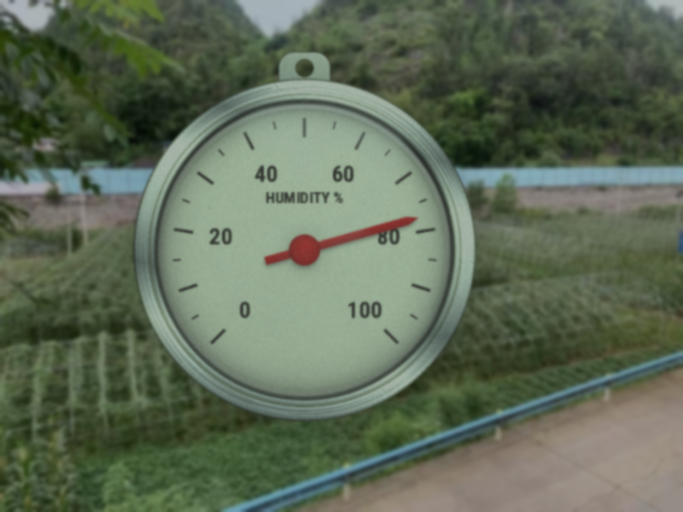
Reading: 77.5; %
